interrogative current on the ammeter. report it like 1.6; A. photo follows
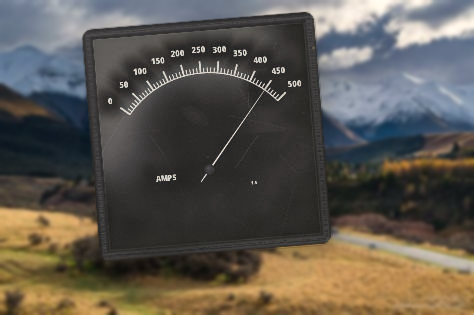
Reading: 450; A
